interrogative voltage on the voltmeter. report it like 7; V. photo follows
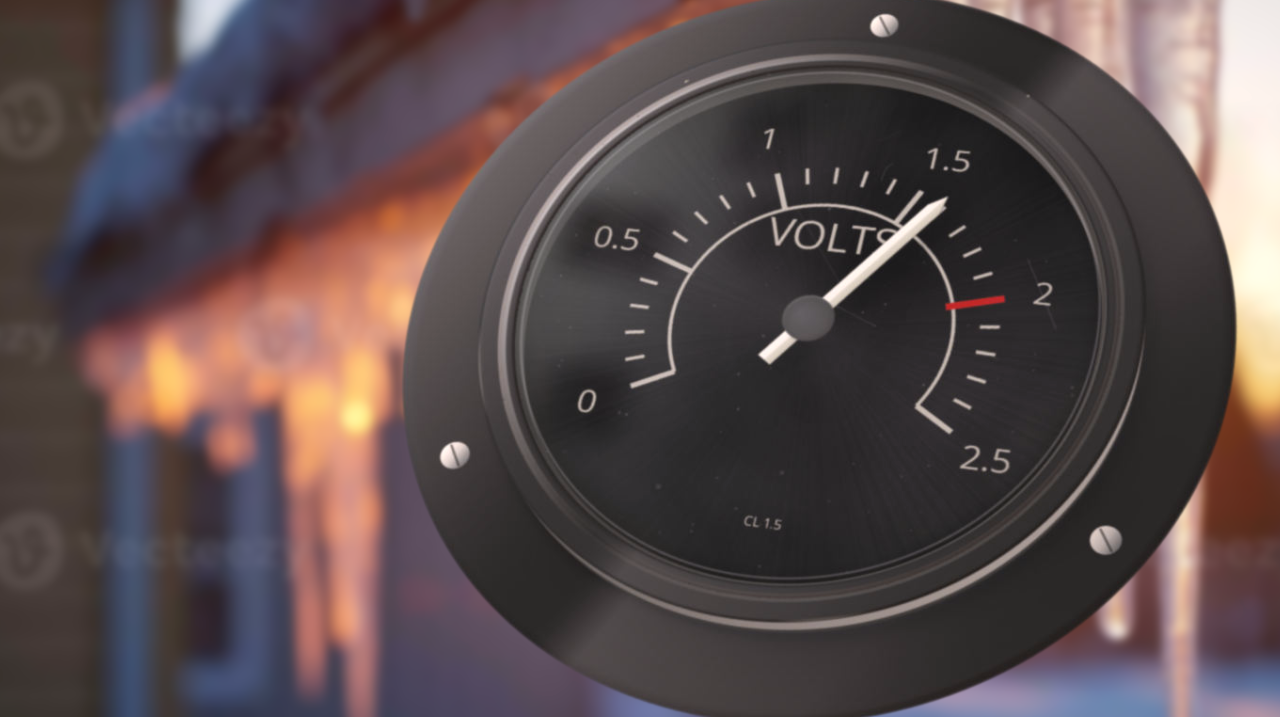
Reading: 1.6; V
